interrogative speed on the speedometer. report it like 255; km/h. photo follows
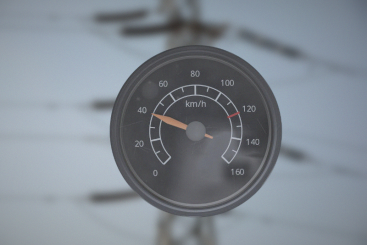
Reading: 40; km/h
